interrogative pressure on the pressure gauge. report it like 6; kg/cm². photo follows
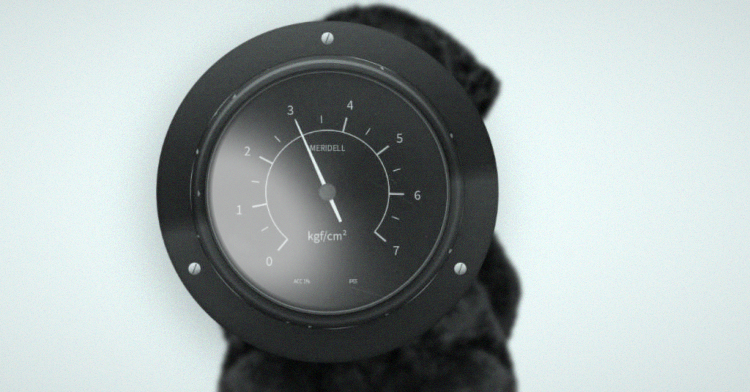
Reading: 3; kg/cm²
